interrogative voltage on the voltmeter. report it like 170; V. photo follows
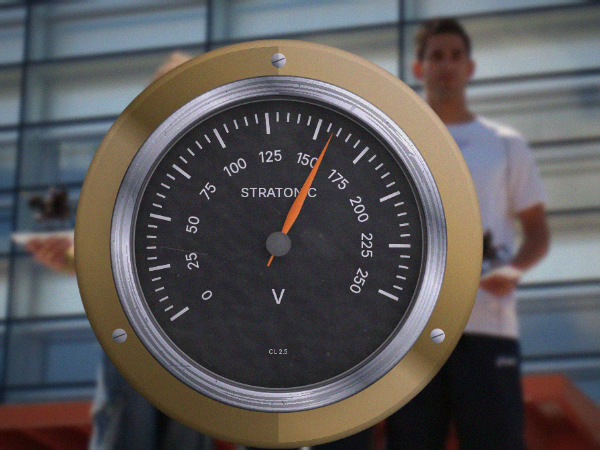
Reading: 157.5; V
